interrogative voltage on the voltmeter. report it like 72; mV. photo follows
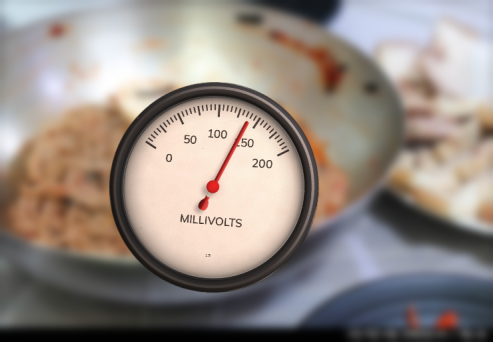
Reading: 140; mV
